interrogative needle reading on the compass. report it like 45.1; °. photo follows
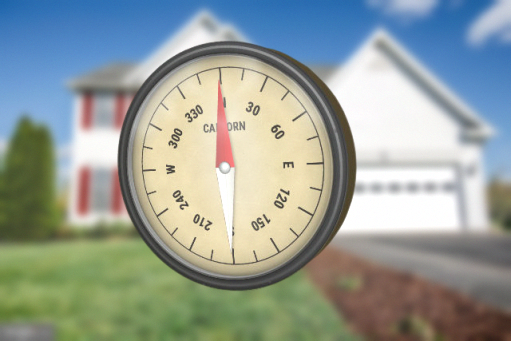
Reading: 0; °
